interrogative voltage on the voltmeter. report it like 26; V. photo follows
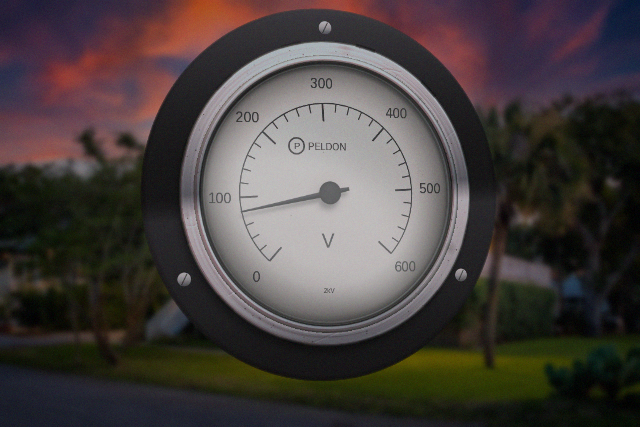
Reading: 80; V
